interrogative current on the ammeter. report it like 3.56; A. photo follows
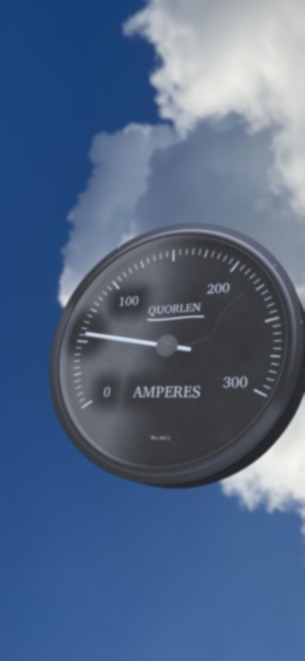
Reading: 55; A
